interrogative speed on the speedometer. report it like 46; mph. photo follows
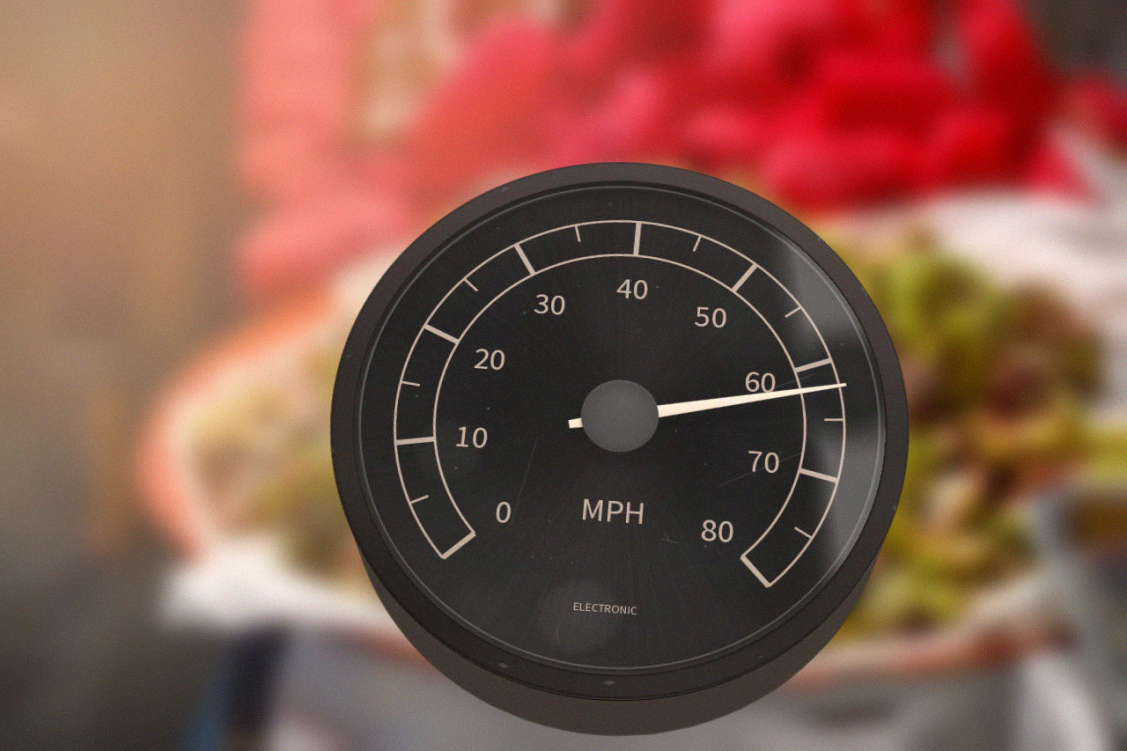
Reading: 62.5; mph
